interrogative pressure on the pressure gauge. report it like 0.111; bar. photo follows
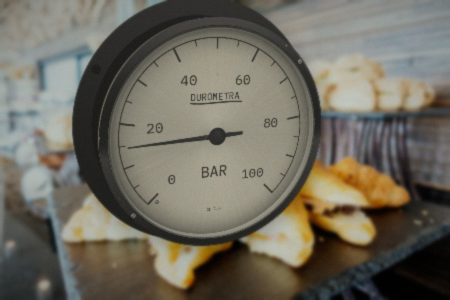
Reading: 15; bar
